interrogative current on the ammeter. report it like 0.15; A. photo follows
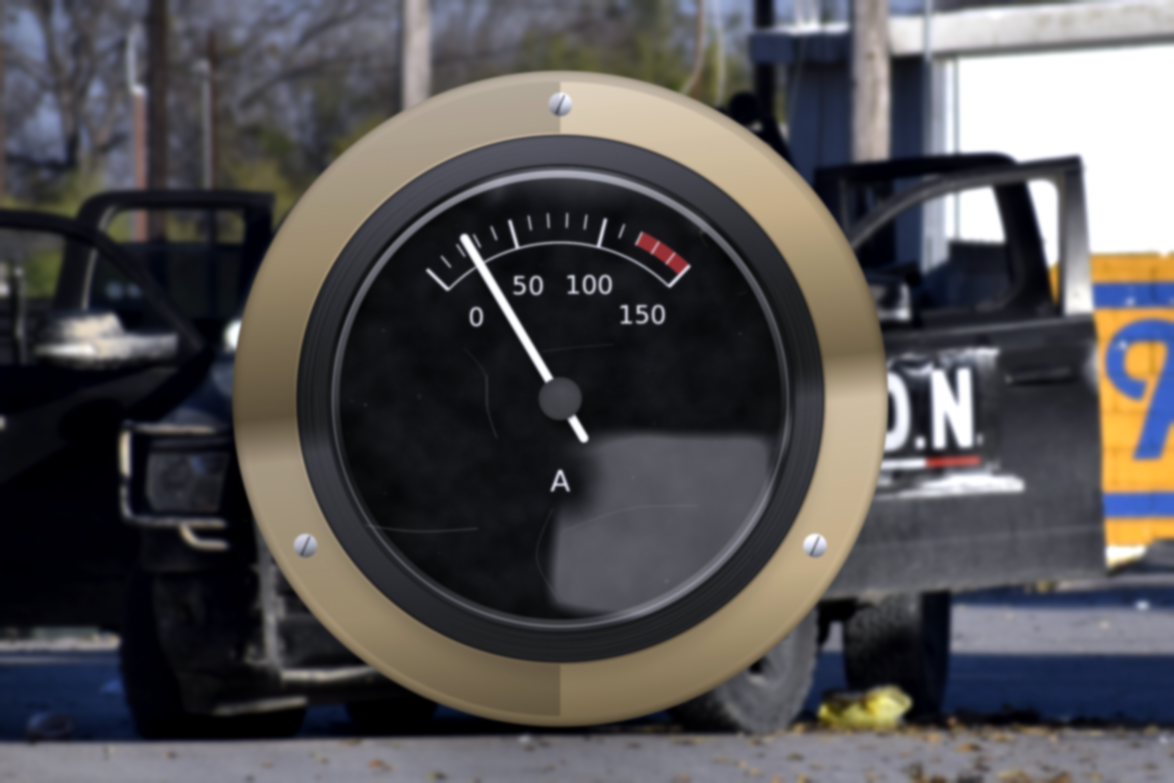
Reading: 25; A
